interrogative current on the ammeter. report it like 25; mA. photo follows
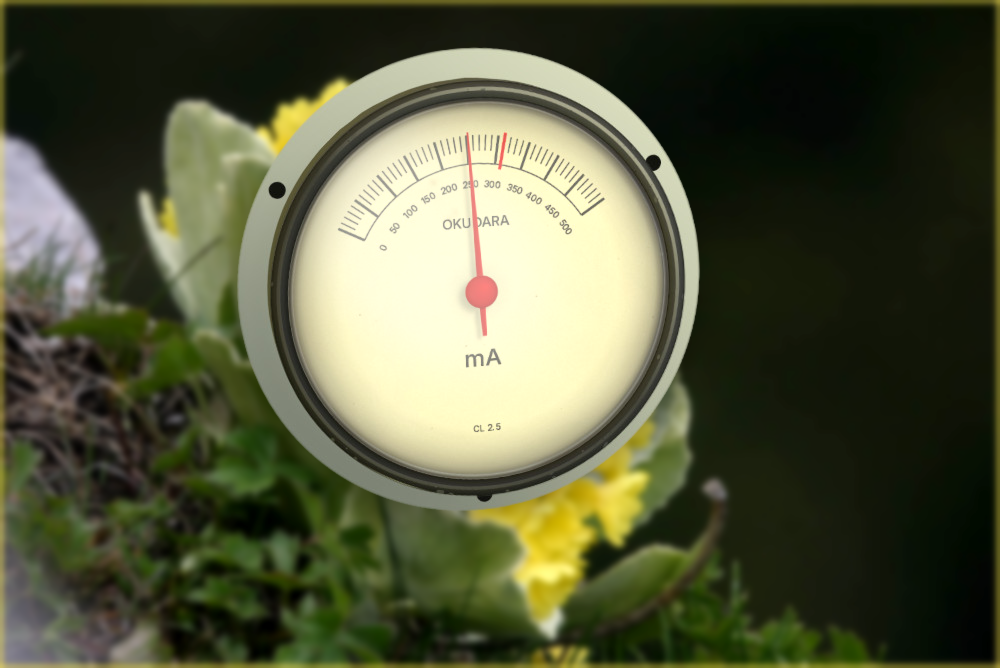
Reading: 250; mA
